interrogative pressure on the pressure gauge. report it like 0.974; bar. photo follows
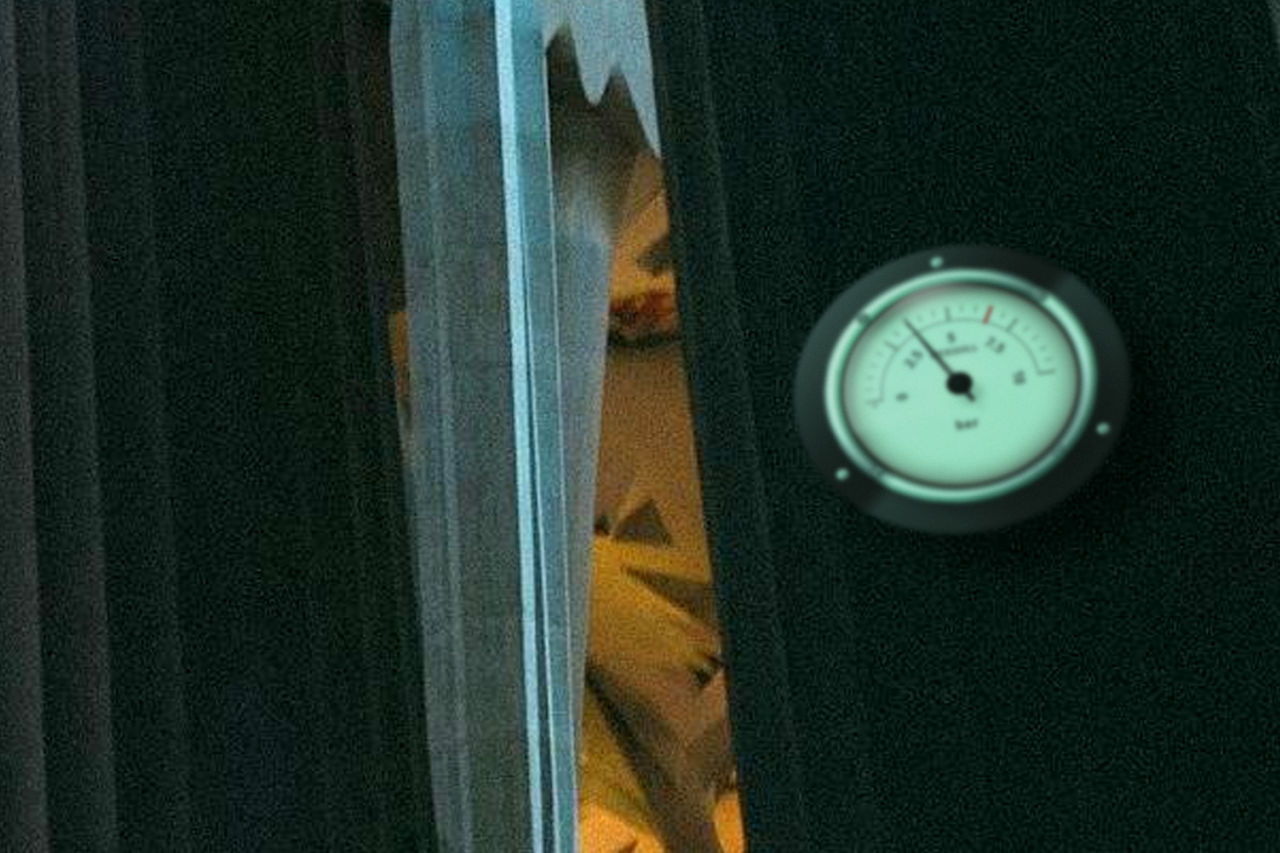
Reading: 3.5; bar
